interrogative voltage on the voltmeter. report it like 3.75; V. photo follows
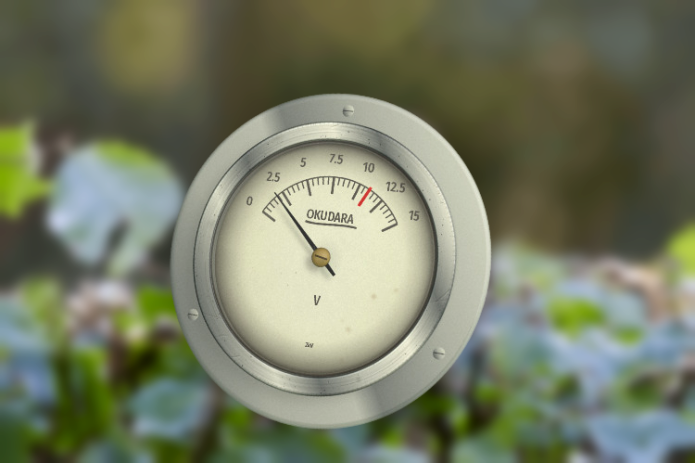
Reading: 2; V
